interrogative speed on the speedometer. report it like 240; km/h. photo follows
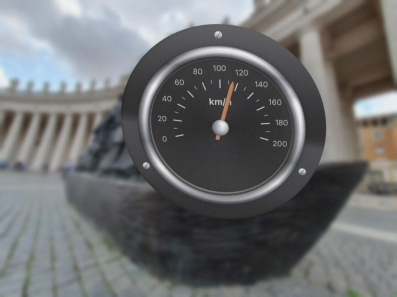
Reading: 115; km/h
